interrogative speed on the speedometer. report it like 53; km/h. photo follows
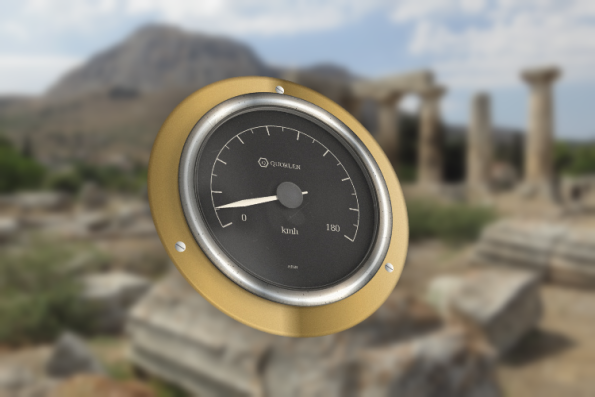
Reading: 10; km/h
